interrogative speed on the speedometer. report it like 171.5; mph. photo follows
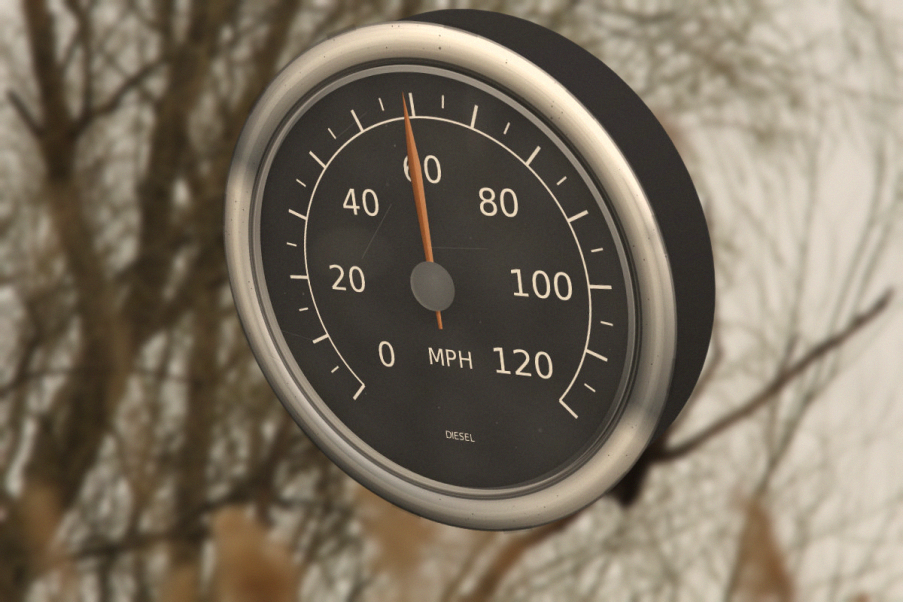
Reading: 60; mph
